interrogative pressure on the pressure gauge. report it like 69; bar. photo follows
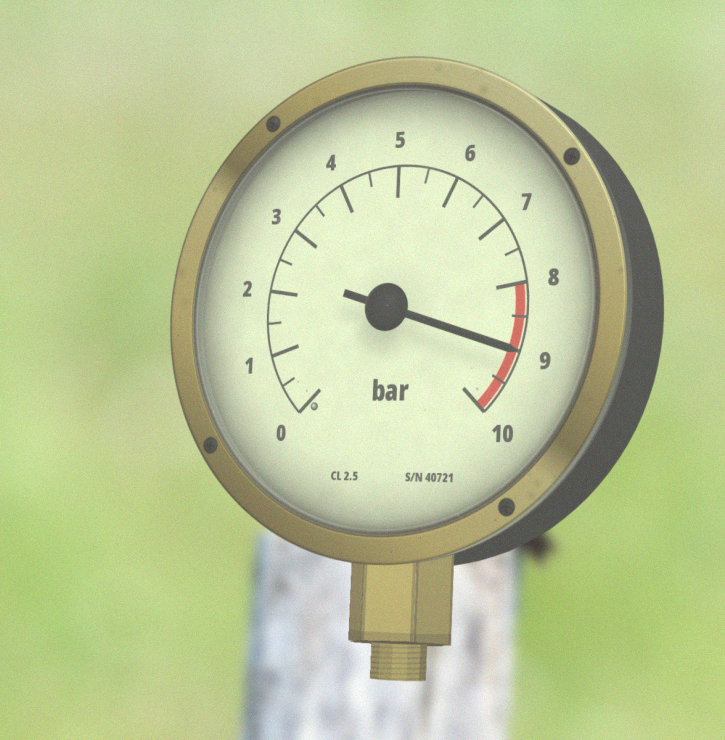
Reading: 9; bar
